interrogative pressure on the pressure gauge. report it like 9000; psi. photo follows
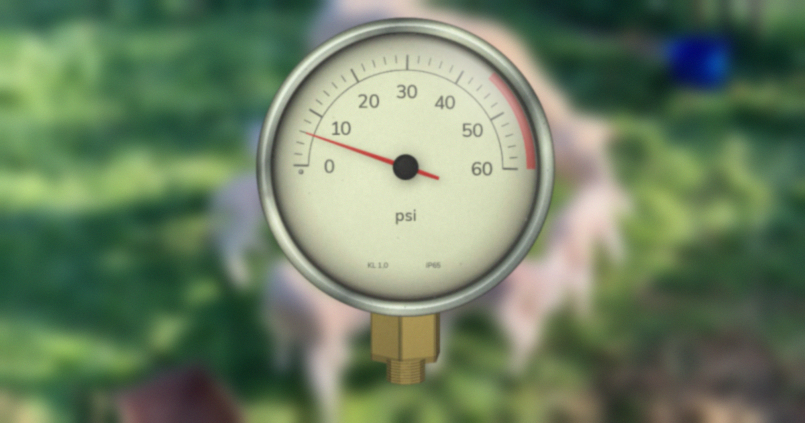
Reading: 6; psi
